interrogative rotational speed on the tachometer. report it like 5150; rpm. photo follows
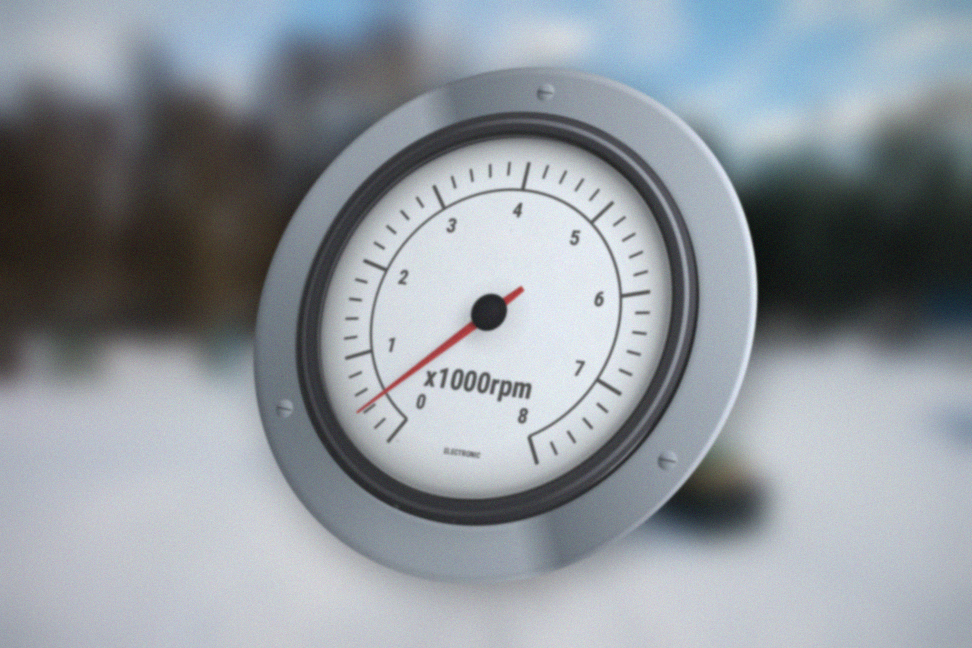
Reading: 400; rpm
